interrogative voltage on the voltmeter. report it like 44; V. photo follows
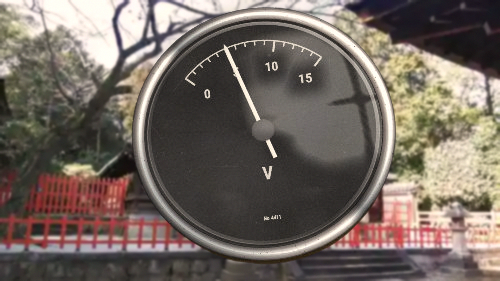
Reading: 5; V
